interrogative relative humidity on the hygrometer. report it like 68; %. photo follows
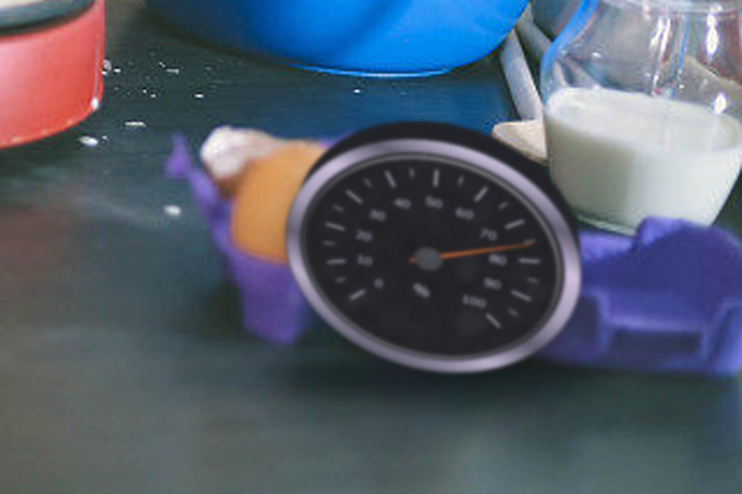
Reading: 75; %
